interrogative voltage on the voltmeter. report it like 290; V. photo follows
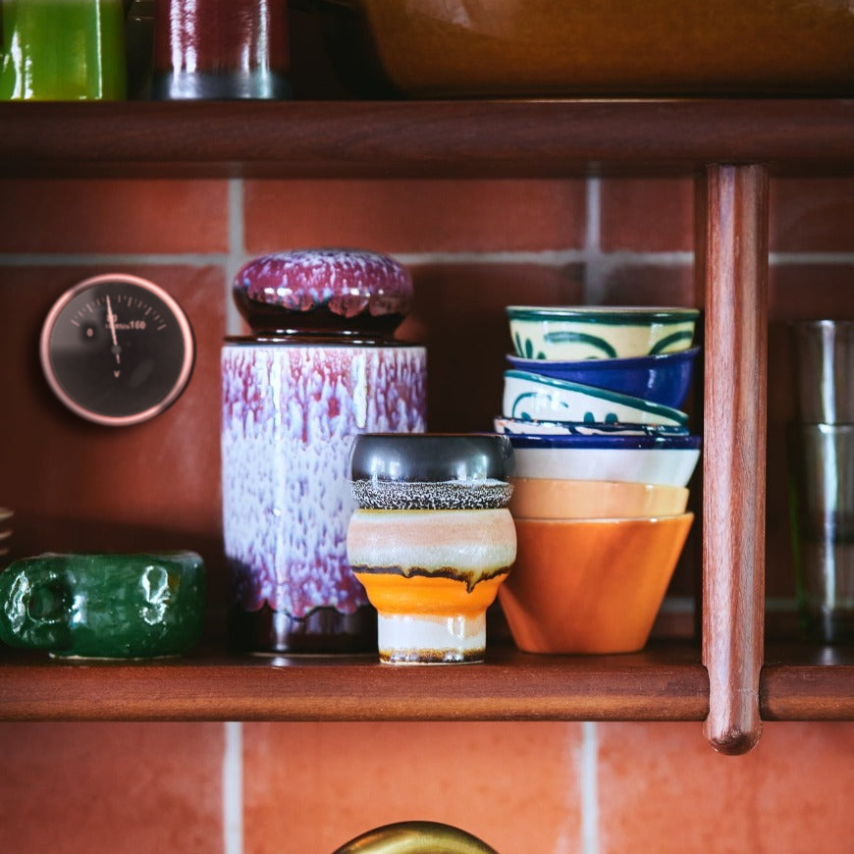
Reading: 80; V
